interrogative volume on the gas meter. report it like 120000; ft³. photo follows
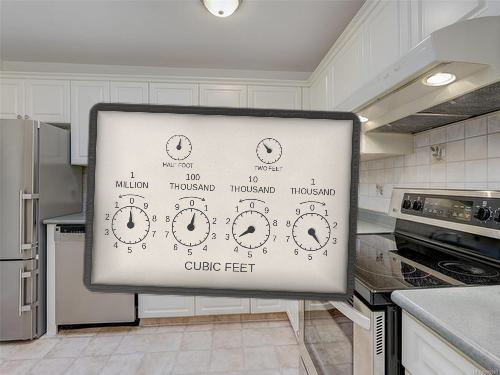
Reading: 3400; ft³
